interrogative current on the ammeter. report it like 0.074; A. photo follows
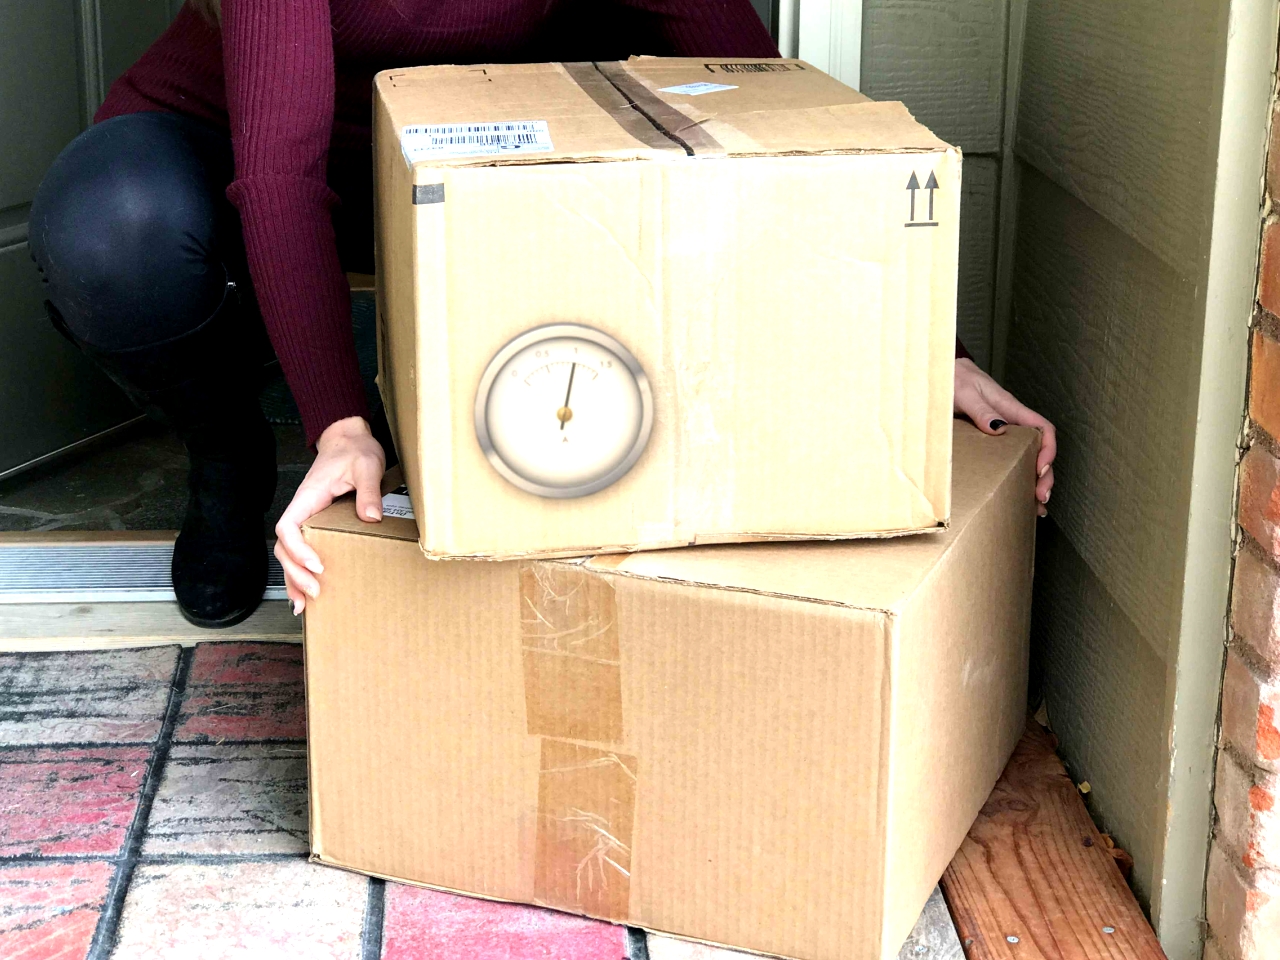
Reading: 1; A
